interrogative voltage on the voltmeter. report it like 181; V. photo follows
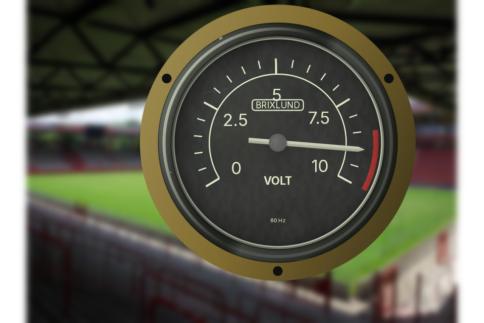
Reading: 9; V
